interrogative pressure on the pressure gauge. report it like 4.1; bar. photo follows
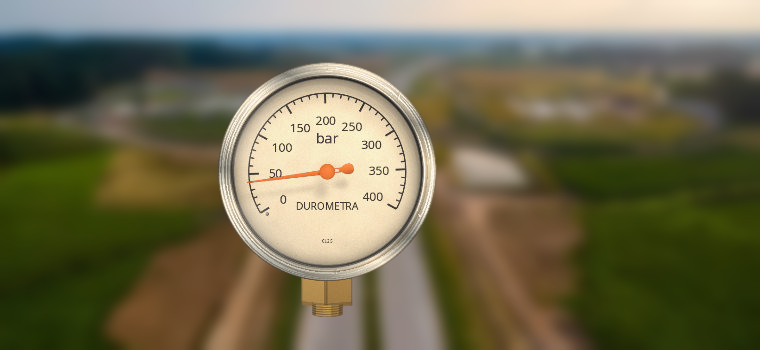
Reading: 40; bar
